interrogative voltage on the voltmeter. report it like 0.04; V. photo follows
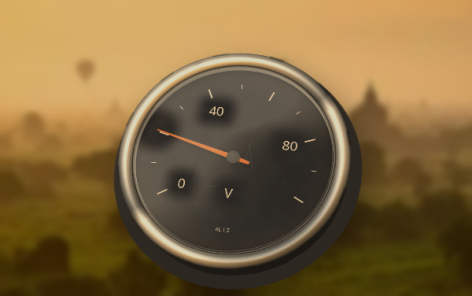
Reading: 20; V
